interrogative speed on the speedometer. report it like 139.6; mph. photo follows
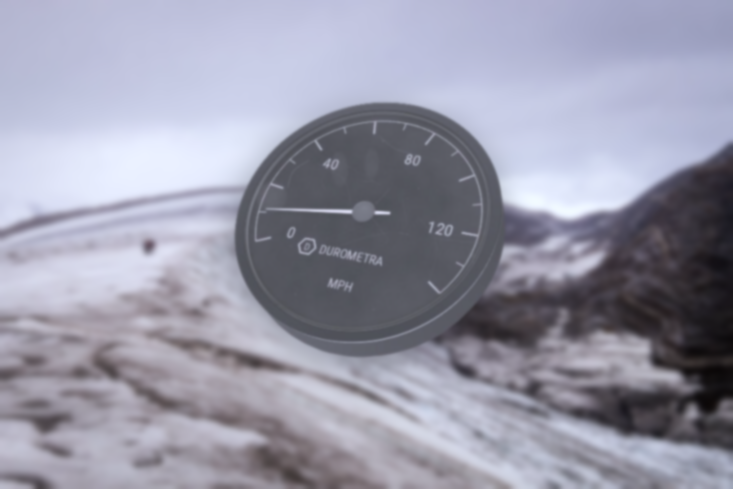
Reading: 10; mph
